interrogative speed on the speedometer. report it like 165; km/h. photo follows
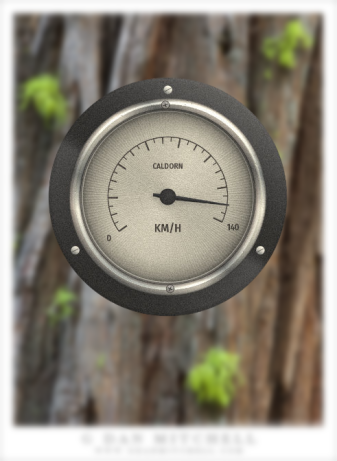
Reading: 130; km/h
